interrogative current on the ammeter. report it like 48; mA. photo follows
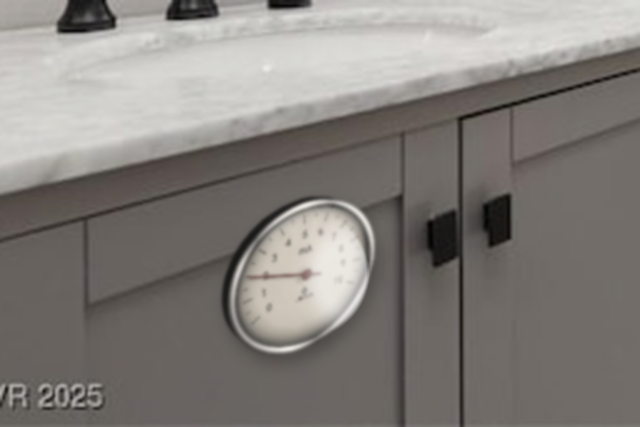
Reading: 2; mA
